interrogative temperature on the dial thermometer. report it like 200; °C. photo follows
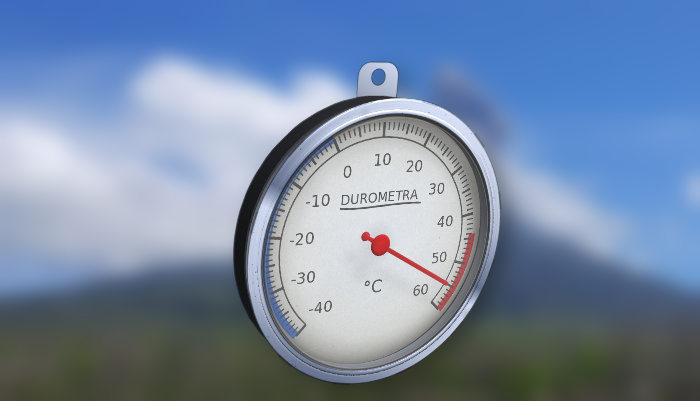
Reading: 55; °C
